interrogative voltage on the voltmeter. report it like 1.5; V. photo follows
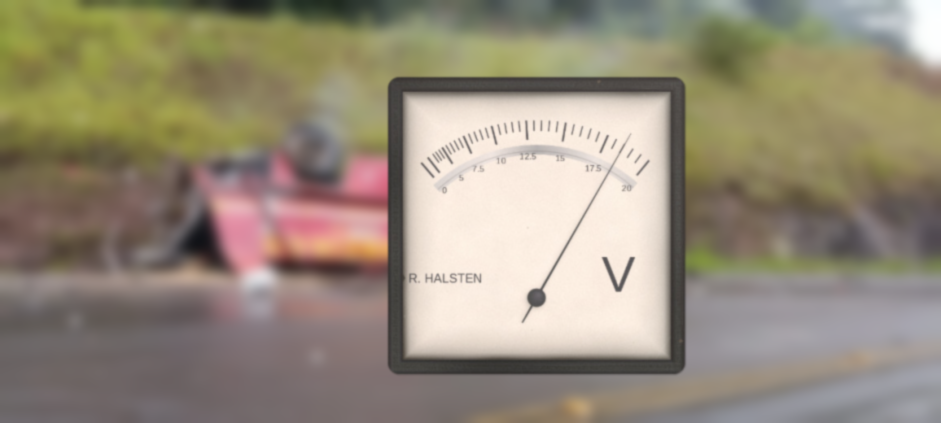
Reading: 18.5; V
